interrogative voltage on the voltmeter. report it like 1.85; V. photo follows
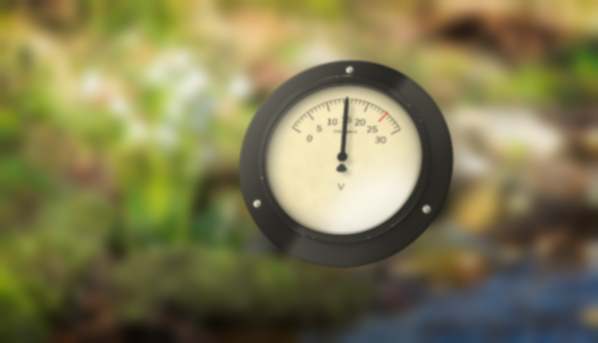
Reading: 15; V
